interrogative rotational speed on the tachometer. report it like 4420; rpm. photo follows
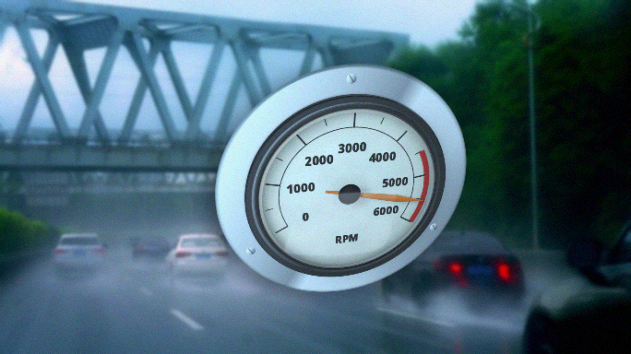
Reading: 5500; rpm
